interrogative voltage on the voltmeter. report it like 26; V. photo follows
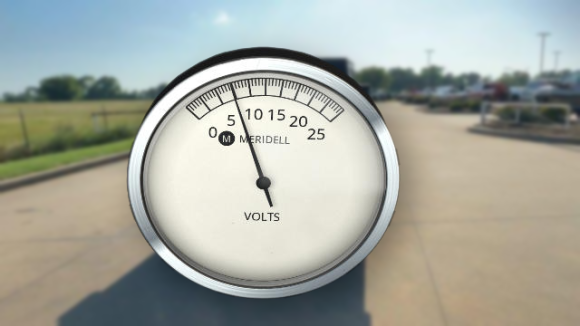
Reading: 7.5; V
